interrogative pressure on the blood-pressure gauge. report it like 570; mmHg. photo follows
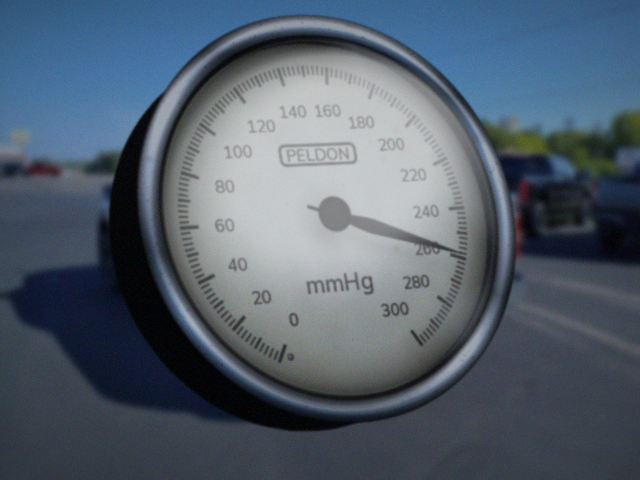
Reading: 260; mmHg
